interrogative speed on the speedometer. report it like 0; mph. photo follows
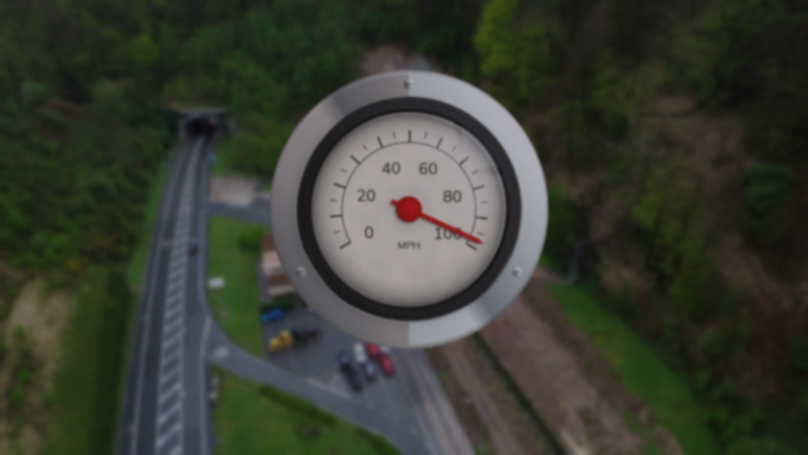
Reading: 97.5; mph
